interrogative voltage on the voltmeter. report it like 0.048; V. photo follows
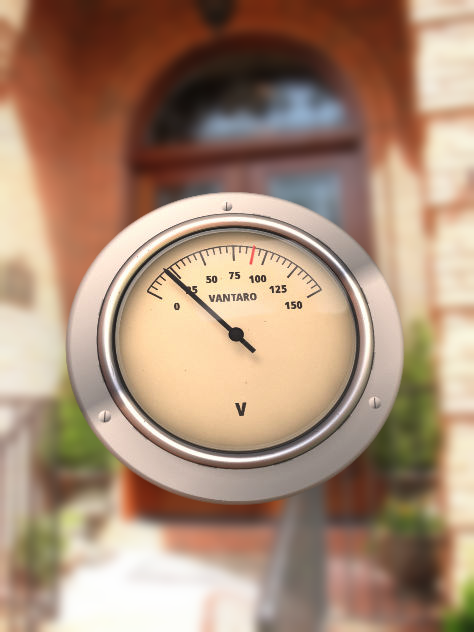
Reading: 20; V
